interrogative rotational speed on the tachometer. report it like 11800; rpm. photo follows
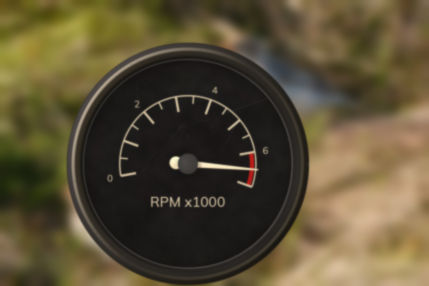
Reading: 6500; rpm
